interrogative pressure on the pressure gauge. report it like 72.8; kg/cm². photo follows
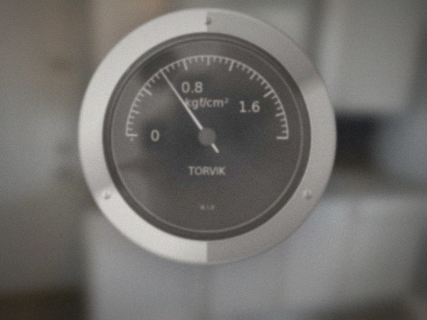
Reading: 0.6; kg/cm²
